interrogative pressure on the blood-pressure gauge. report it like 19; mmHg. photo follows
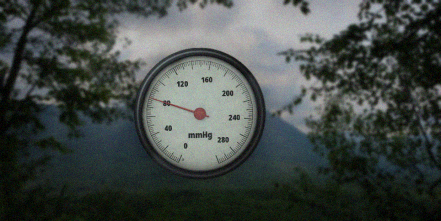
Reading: 80; mmHg
